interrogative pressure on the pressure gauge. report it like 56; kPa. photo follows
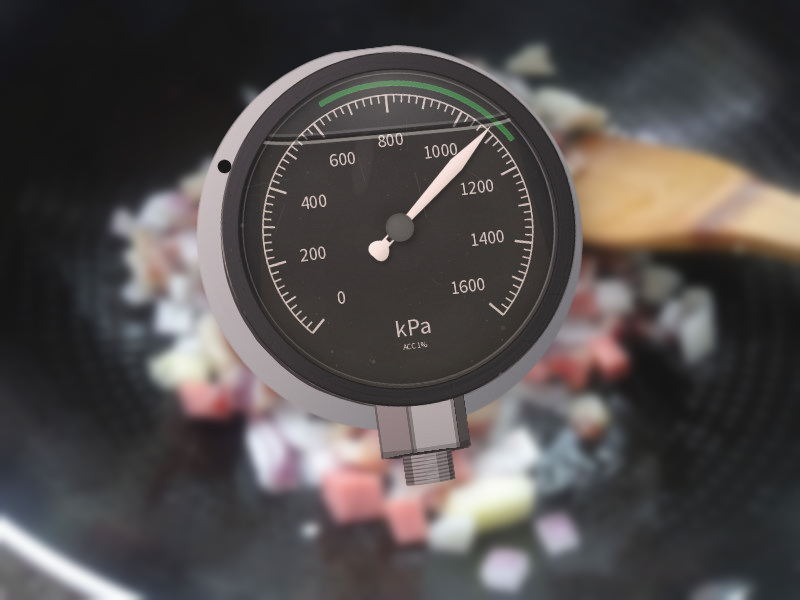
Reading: 1080; kPa
